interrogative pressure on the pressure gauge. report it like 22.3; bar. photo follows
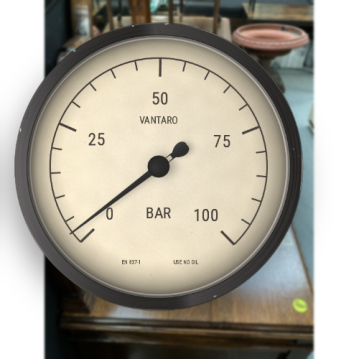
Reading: 2.5; bar
